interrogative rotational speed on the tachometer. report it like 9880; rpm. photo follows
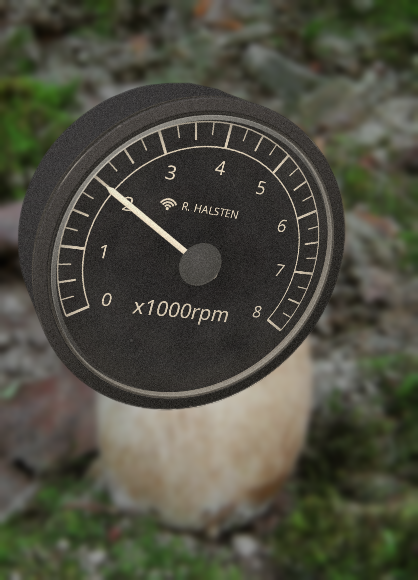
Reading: 2000; rpm
